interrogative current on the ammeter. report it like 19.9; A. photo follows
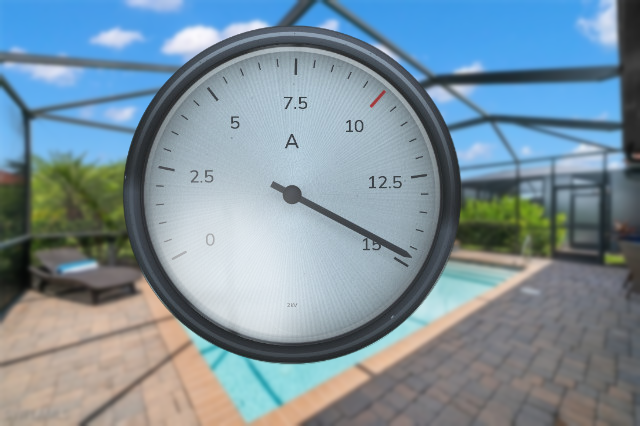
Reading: 14.75; A
